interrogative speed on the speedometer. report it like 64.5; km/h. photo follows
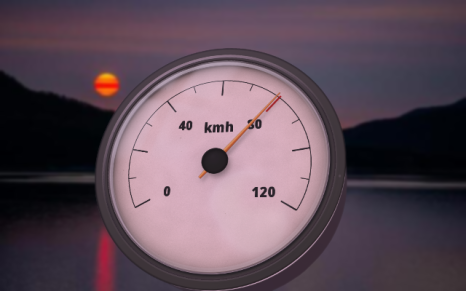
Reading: 80; km/h
